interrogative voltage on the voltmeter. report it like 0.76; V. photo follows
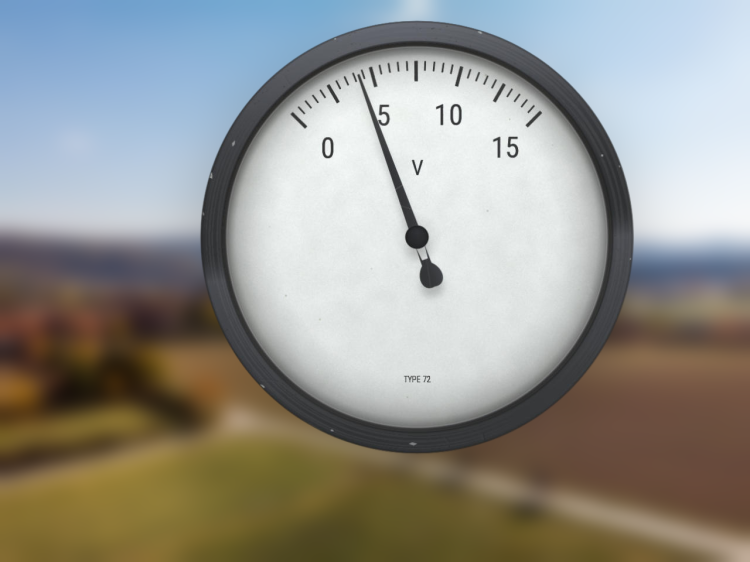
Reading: 4.25; V
